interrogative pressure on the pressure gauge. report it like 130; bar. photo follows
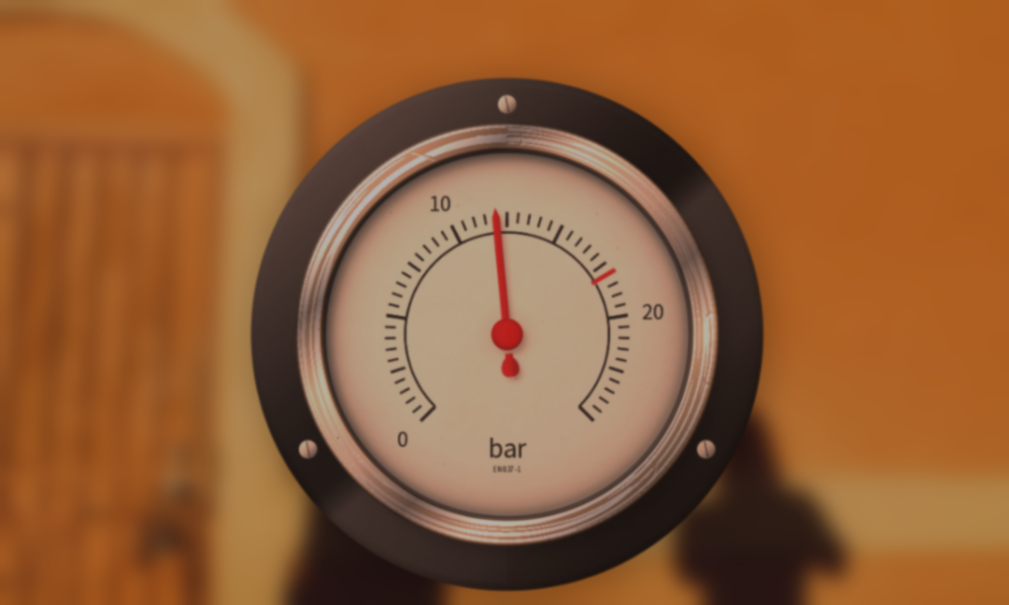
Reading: 12; bar
